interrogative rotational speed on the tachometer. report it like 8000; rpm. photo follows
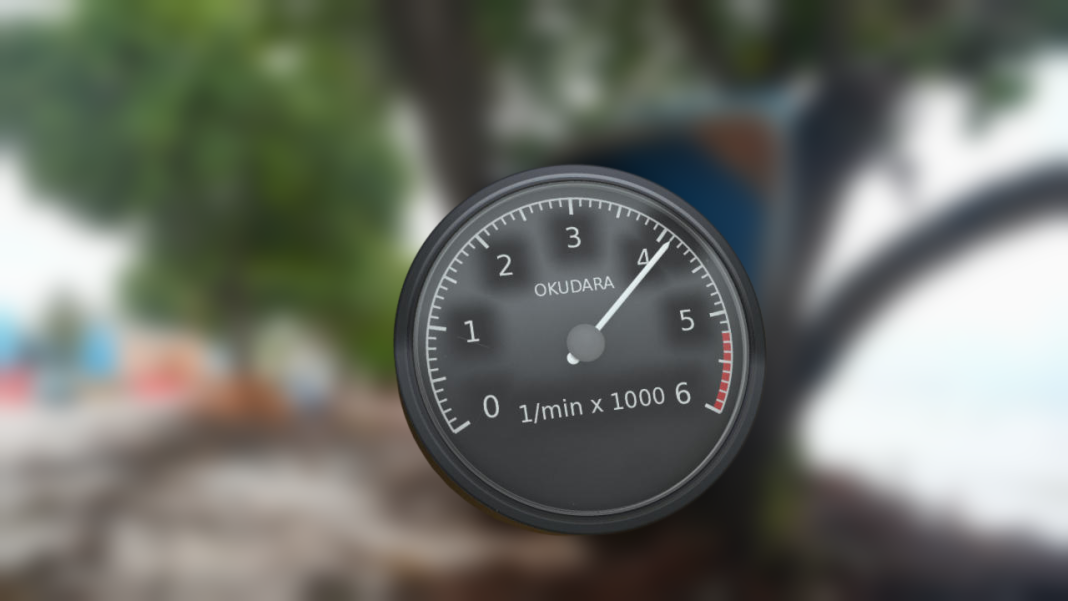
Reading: 4100; rpm
